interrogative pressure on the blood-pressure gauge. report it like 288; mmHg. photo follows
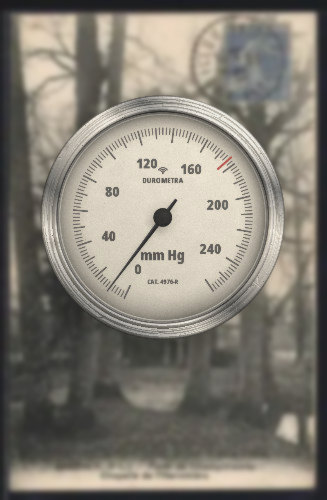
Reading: 10; mmHg
